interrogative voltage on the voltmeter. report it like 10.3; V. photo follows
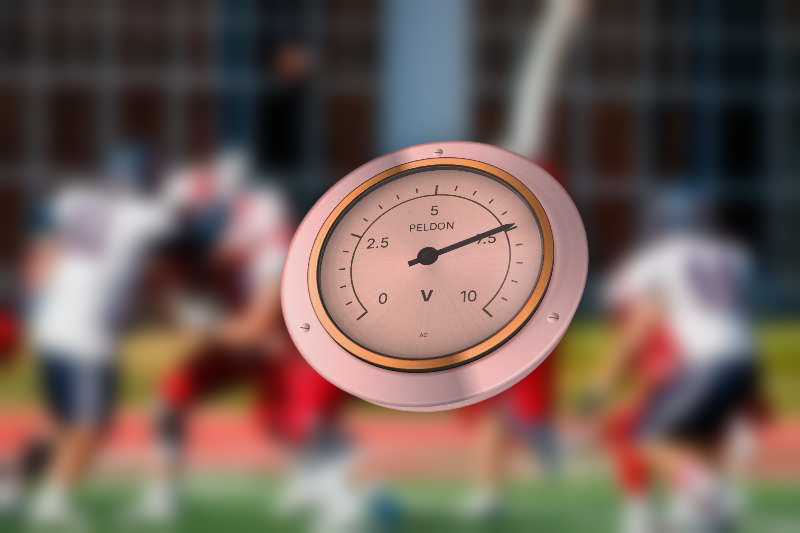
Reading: 7.5; V
